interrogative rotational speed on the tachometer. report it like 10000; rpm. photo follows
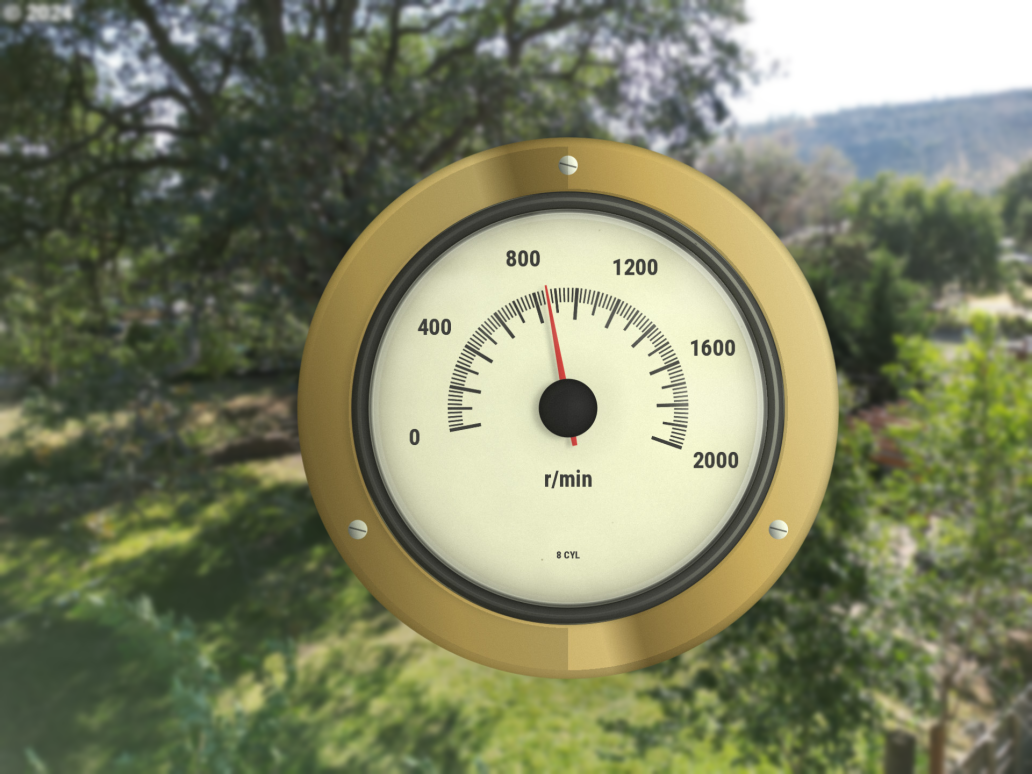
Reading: 860; rpm
